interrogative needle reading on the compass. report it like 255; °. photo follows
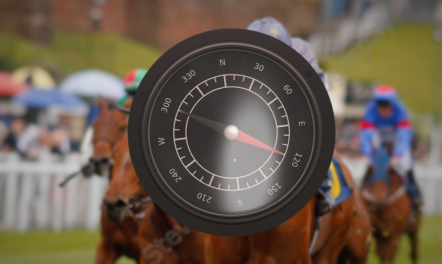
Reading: 120; °
